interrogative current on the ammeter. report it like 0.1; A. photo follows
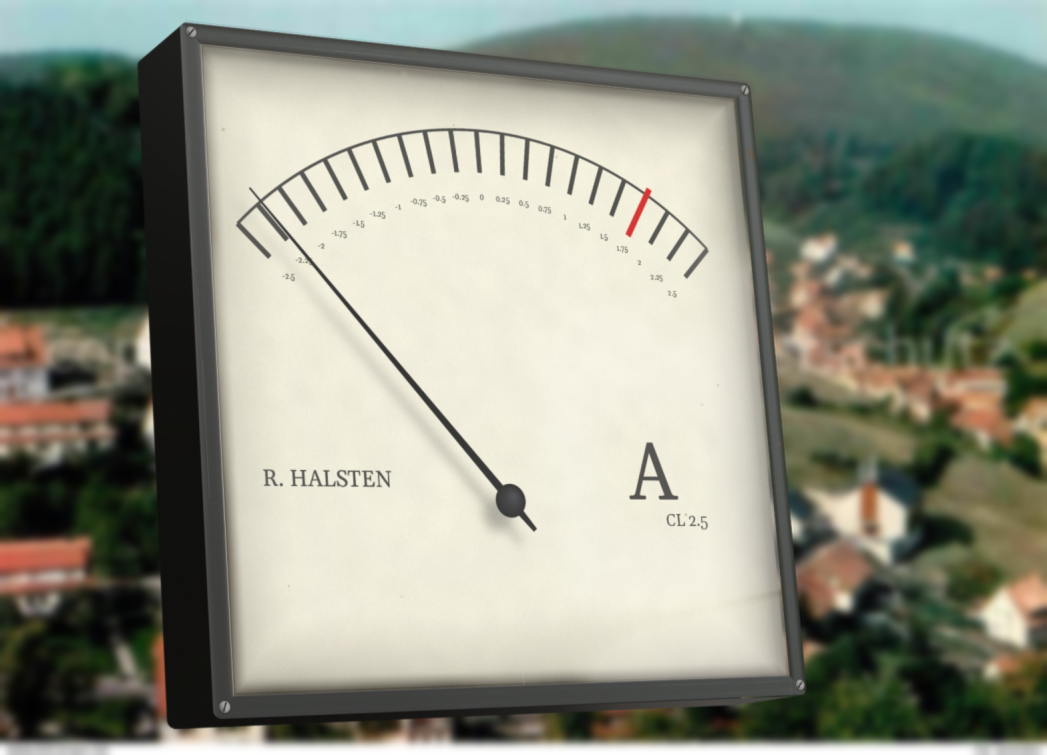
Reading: -2.25; A
